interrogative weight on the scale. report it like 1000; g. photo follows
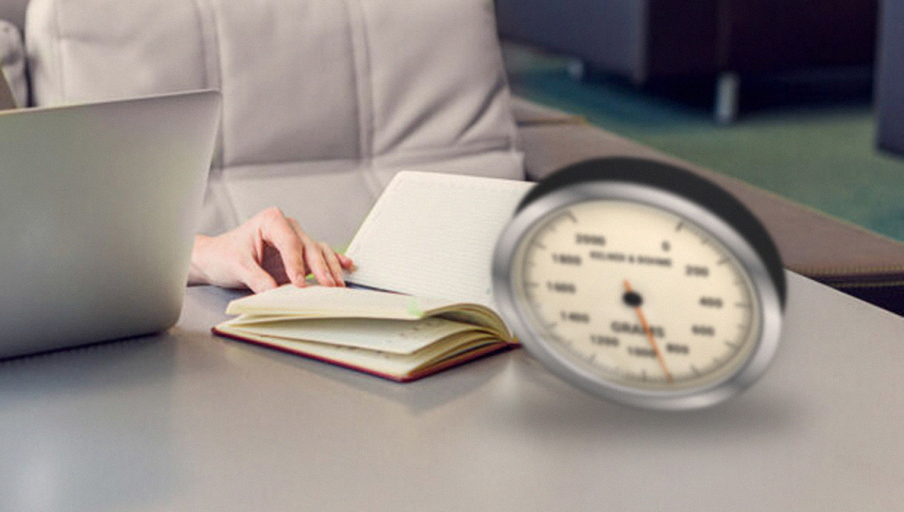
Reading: 900; g
